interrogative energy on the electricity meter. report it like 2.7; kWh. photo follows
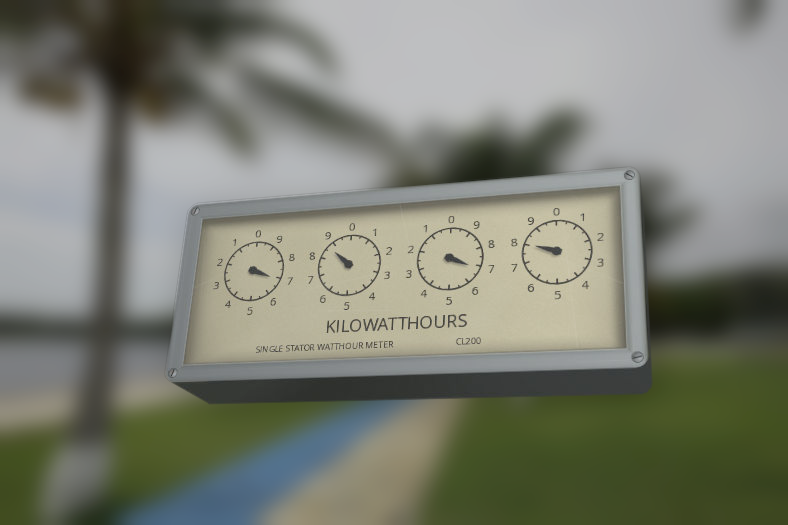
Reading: 6868; kWh
